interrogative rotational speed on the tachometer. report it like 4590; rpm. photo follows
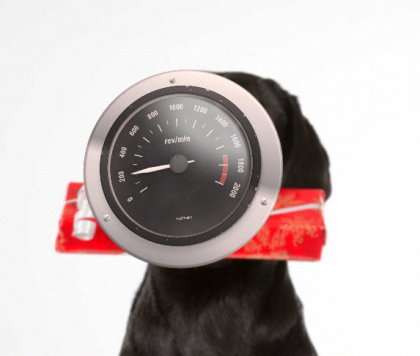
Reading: 200; rpm
